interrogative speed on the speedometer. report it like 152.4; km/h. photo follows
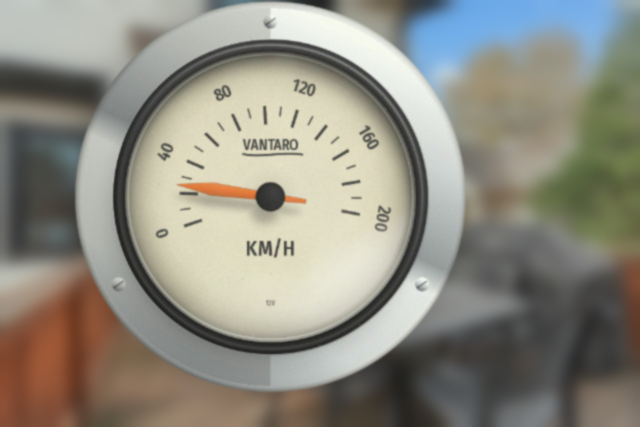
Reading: 25; km/h
